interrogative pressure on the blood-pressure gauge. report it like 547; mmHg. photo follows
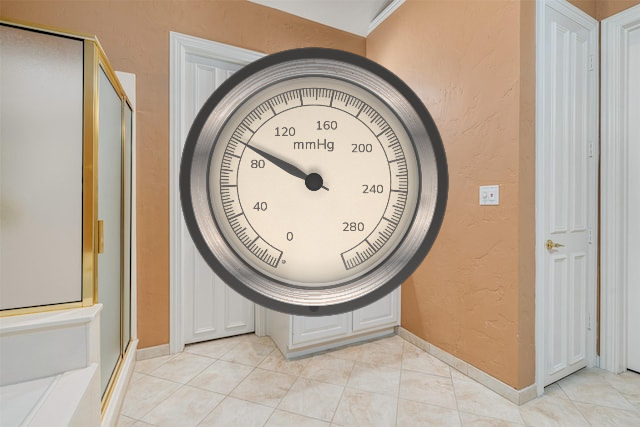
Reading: 90; mmHg
